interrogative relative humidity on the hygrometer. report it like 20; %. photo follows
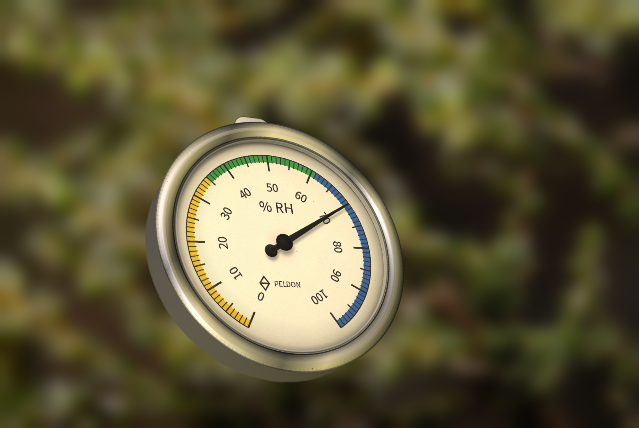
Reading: 70; %
